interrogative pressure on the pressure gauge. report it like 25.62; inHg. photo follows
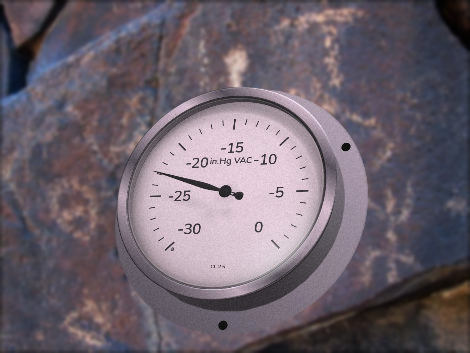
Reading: -23; inHg
